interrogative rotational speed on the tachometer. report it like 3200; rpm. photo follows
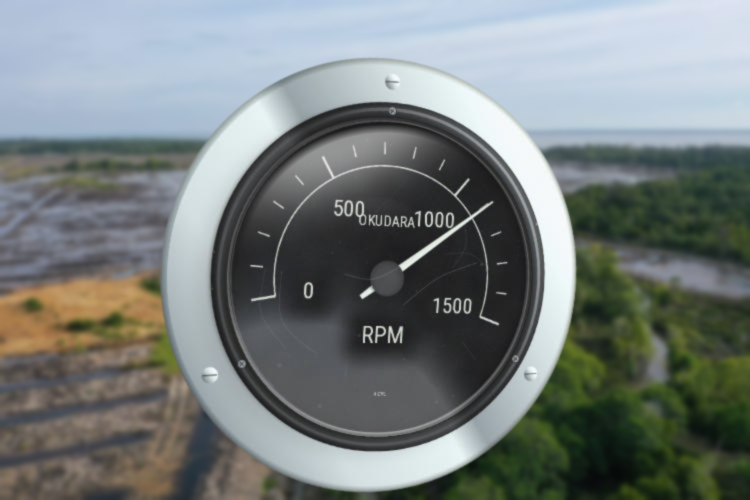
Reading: 1100; rpm
